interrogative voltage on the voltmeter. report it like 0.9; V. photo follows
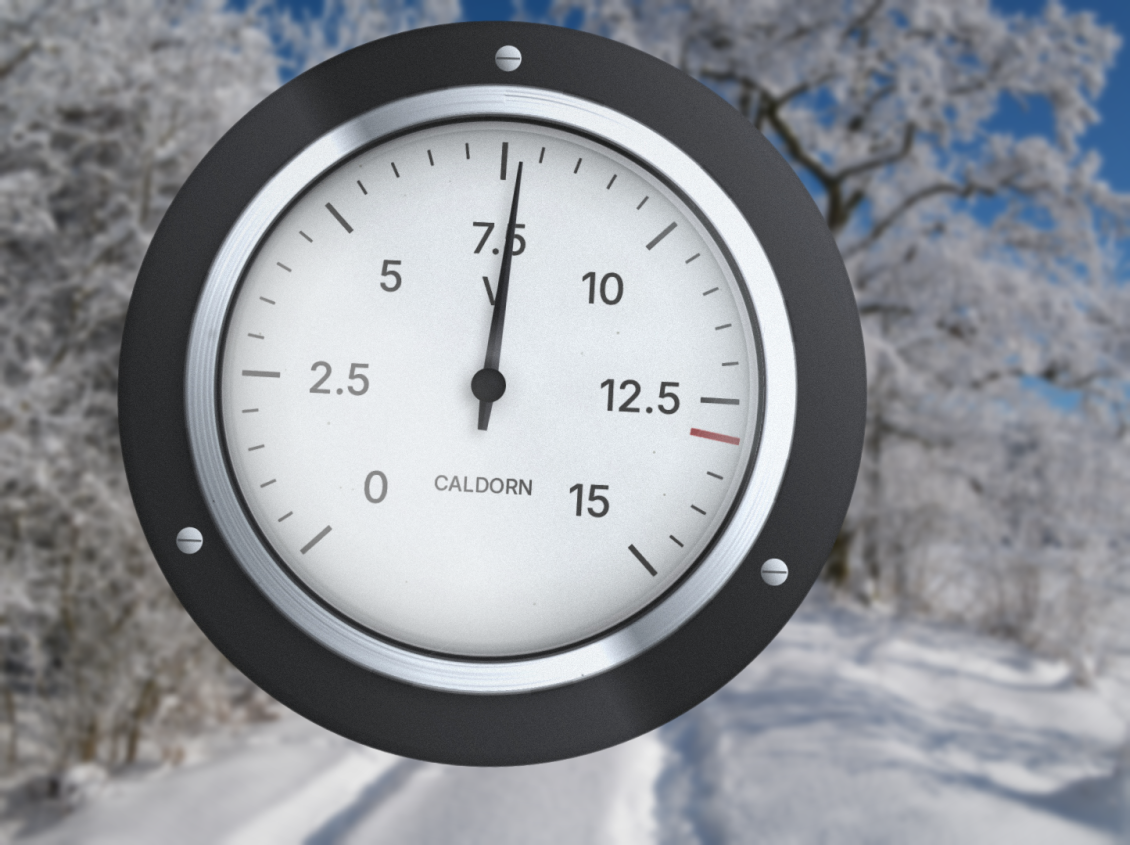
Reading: 7.75; V
